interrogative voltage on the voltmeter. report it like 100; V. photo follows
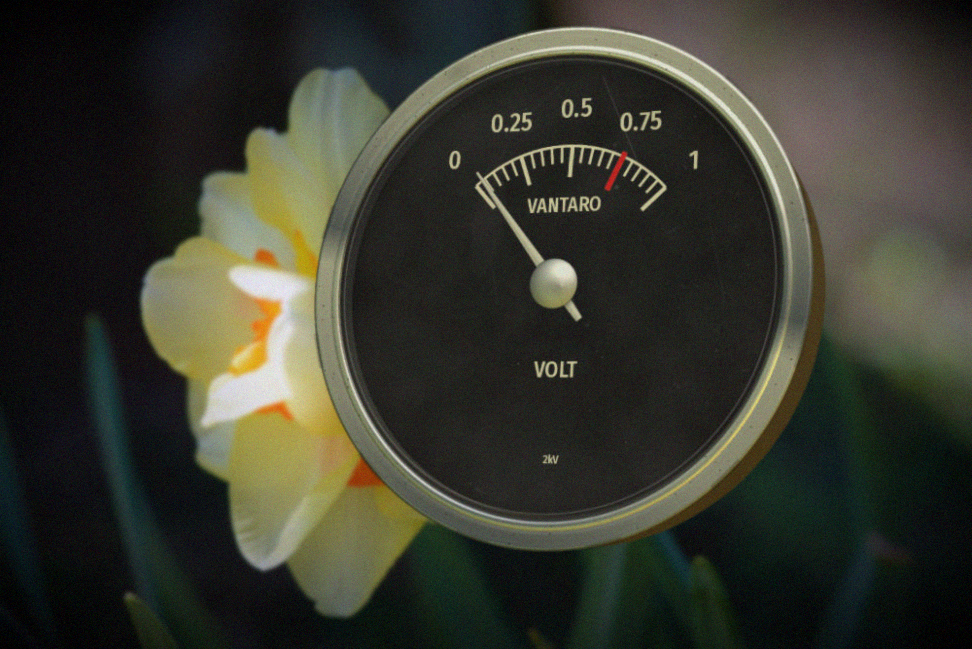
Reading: 0.05; V
